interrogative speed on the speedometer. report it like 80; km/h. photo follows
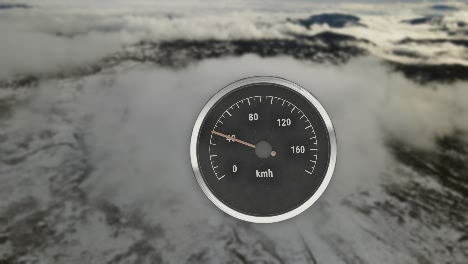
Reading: 40; km/h
